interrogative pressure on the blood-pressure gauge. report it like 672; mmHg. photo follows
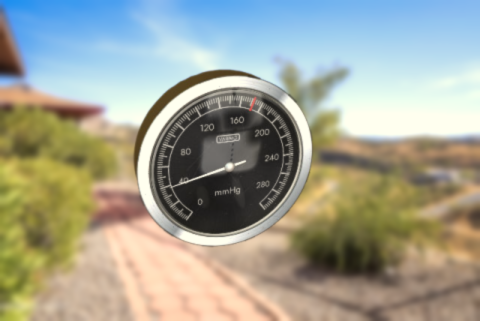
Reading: 40; mmHg
